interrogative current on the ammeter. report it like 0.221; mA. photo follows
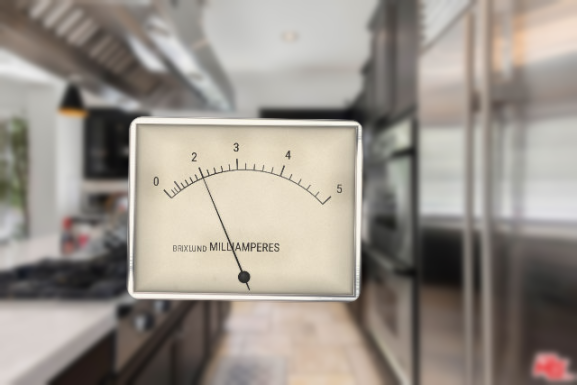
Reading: 2; mA
